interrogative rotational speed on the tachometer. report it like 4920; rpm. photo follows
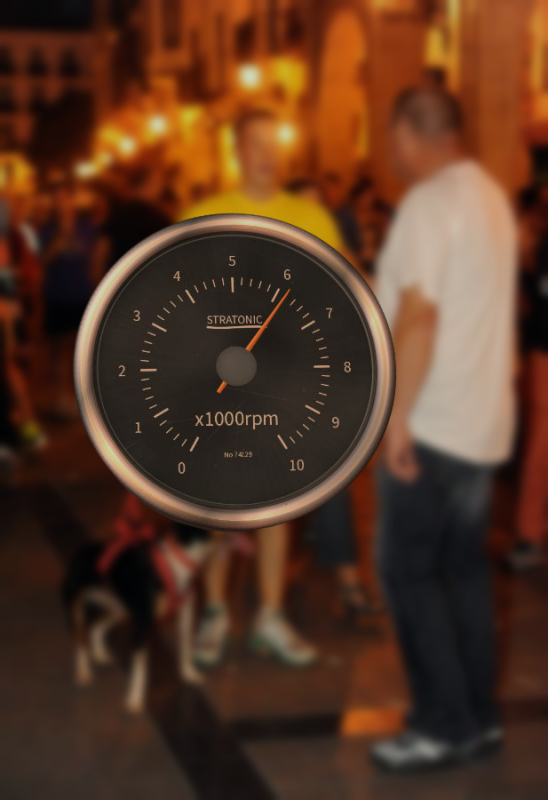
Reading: 6200; rpm
